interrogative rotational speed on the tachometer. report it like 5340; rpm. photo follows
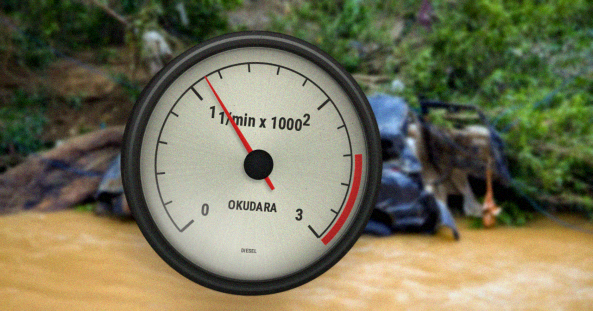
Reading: 1100; rpm
